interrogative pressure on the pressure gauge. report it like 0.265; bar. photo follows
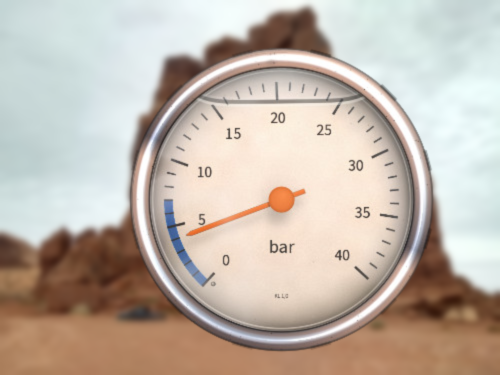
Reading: 4; bar
